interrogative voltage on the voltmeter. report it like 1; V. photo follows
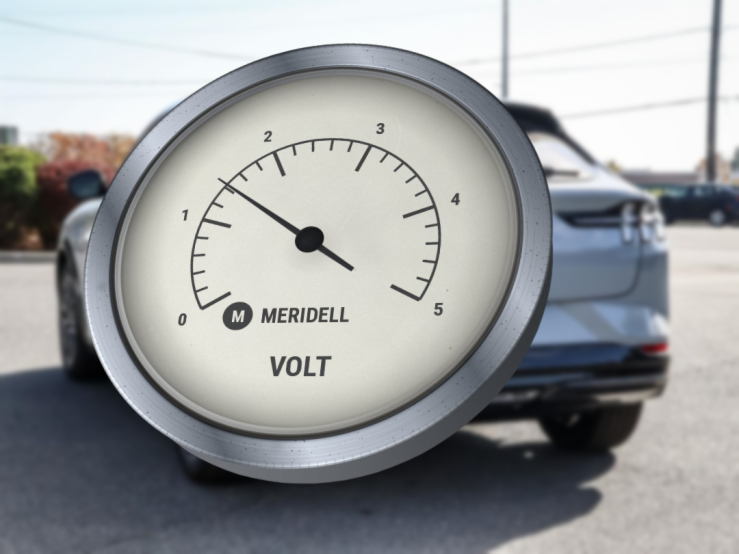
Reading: 1.4; V
